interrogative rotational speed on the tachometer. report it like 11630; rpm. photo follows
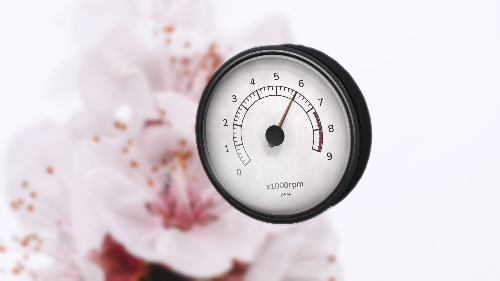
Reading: 6000; rpm
